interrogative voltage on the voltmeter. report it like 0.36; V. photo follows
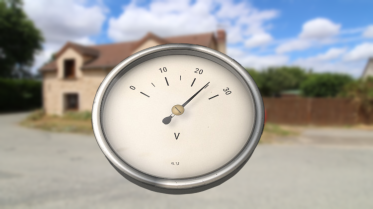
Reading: 25; V
